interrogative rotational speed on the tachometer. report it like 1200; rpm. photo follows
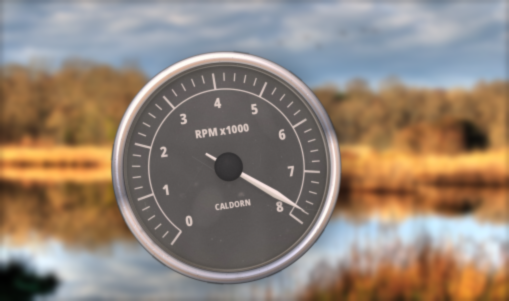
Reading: 7800; rpm
